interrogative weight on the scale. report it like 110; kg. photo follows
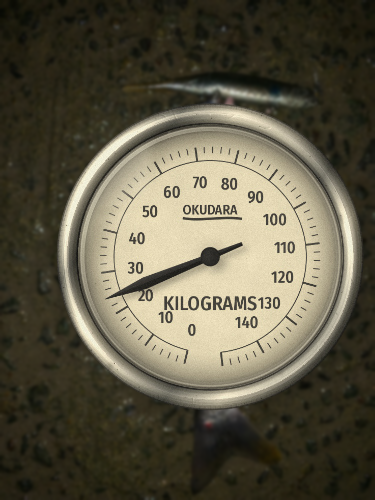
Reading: 24; kg
